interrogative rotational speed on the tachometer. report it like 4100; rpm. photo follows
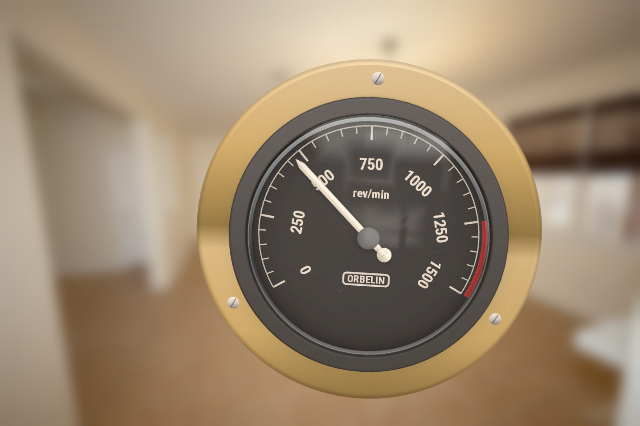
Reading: 475; rpm
